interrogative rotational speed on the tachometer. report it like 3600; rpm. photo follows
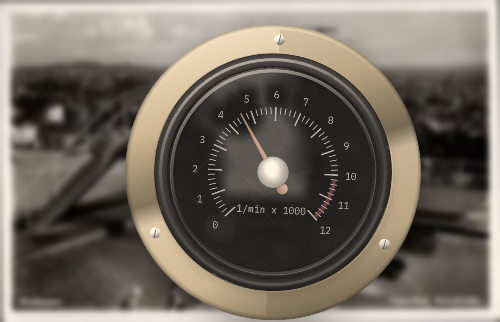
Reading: 4600; rpm
